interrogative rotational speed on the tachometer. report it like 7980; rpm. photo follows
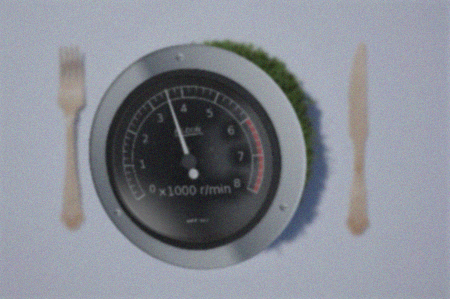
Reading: 3600; rpm
